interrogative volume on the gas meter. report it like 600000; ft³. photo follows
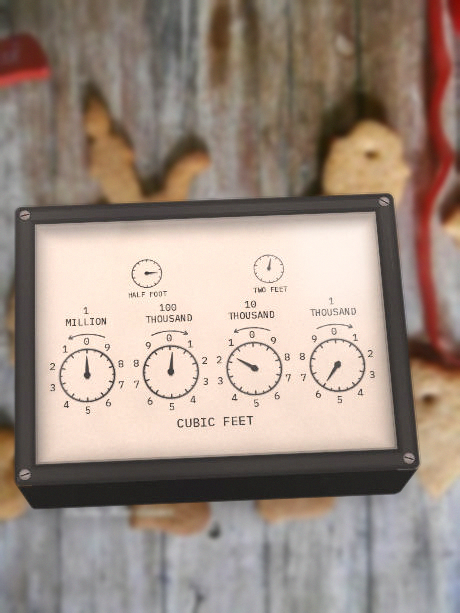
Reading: 1600; ft³
